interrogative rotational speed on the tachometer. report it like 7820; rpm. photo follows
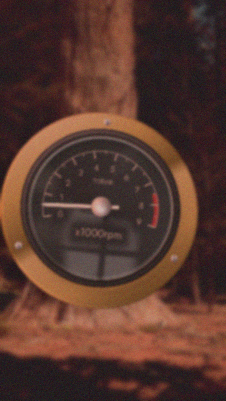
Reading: 500; rpm
